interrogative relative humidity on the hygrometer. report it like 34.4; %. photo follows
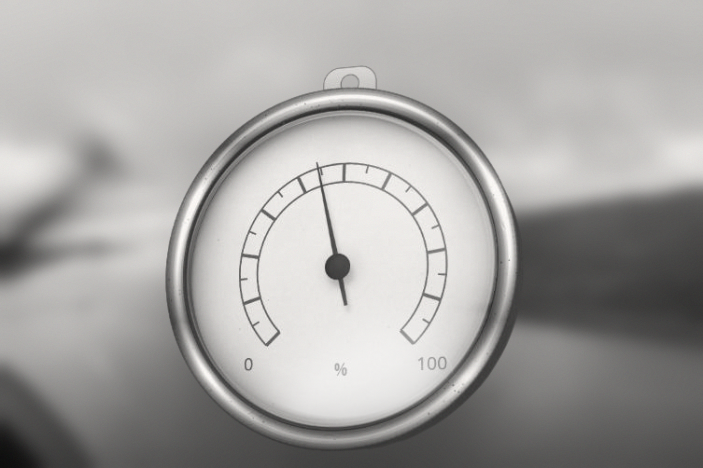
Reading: 45; %
